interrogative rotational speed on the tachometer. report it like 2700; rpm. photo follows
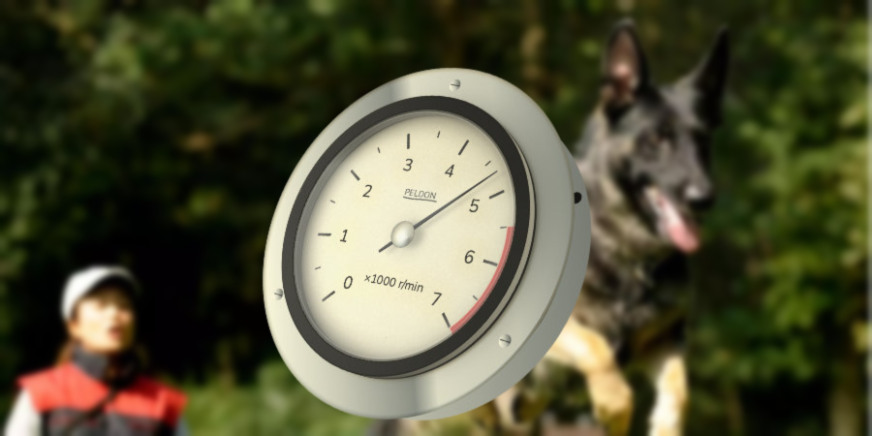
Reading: 4750; rpm
